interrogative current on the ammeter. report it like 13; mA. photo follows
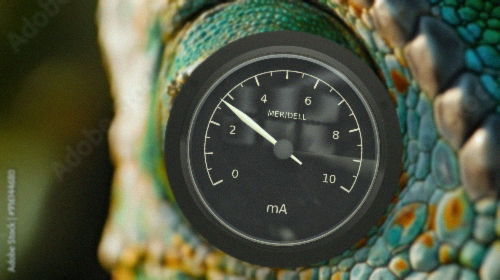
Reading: 2.75; mA
